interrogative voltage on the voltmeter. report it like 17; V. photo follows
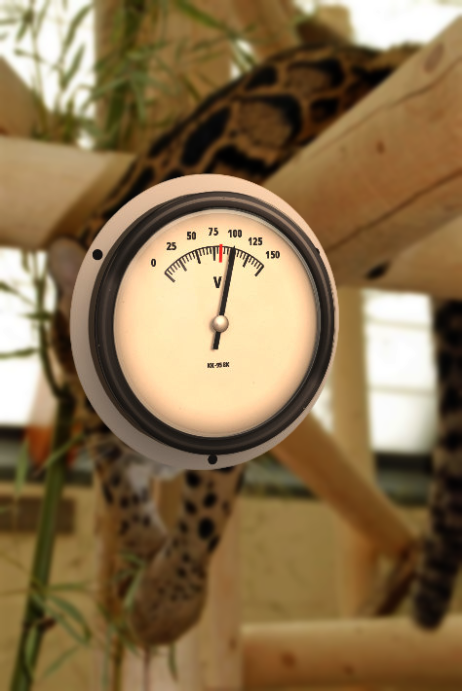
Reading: 100; V
